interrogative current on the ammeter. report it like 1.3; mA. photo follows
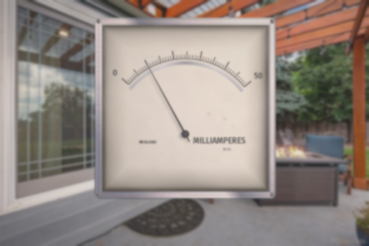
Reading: 10; mA
